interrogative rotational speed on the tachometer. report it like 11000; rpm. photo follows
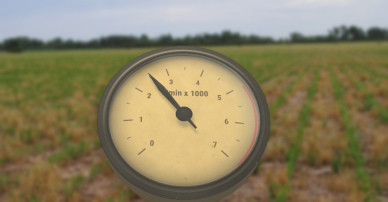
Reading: 2500; rpm
